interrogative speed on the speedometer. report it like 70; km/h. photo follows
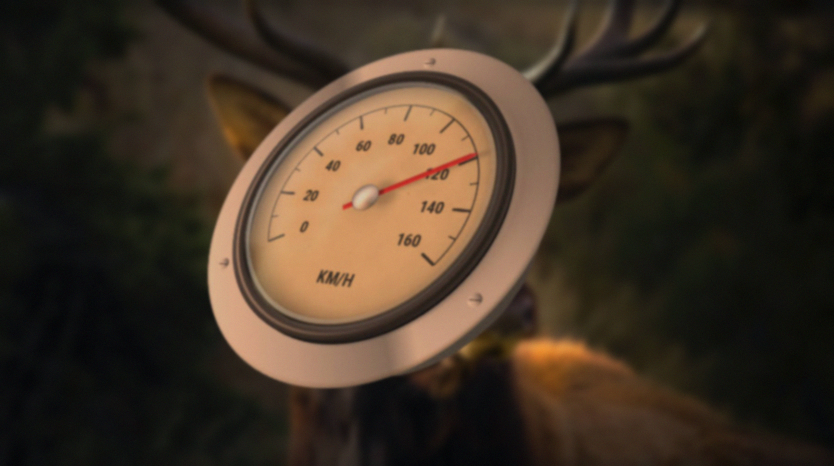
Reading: 120; km/h
